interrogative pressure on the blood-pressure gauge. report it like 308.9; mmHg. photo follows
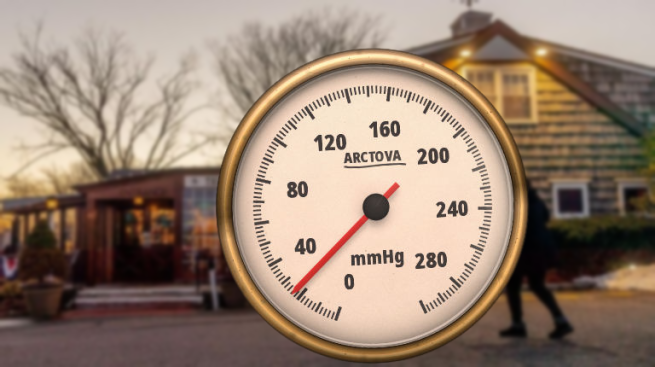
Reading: 24; mmHg
